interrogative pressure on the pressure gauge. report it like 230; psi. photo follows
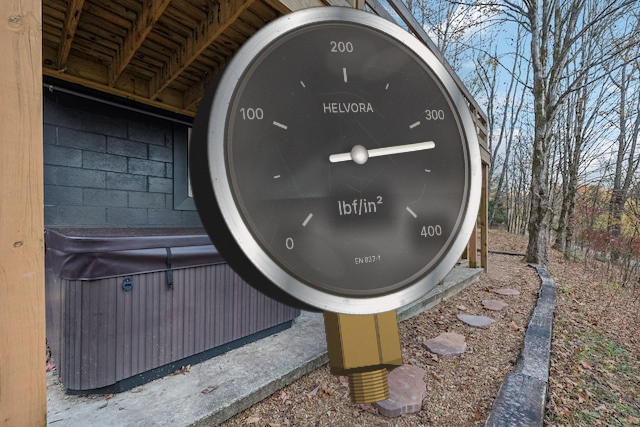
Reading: 325; psi
